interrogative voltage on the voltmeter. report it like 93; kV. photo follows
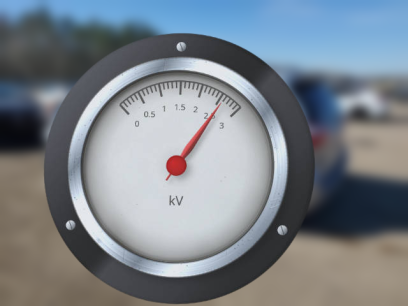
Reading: 2.6; kV
